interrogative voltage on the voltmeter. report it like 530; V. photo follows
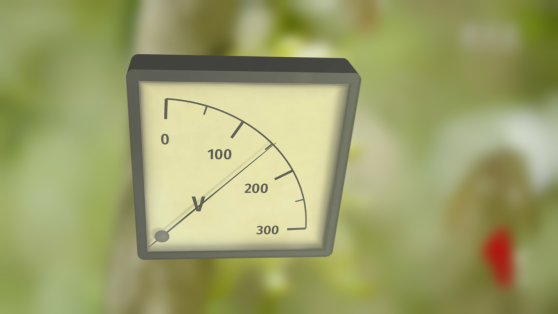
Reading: 150; V
